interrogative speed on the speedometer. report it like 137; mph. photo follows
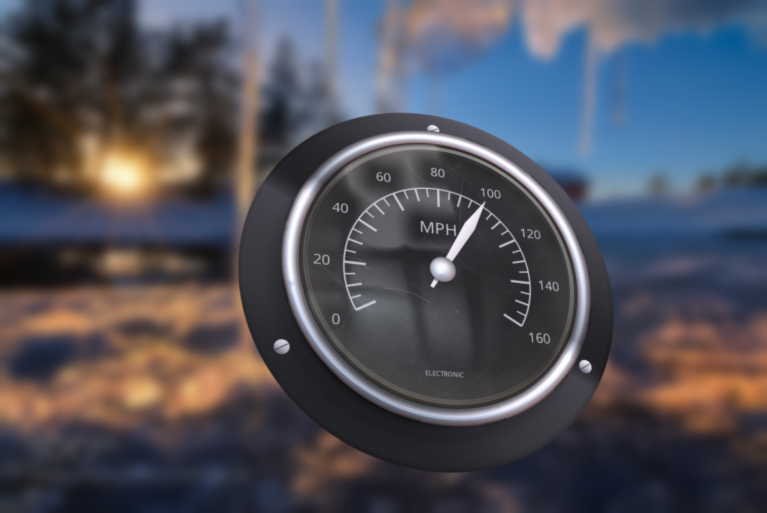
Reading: 100; mph
